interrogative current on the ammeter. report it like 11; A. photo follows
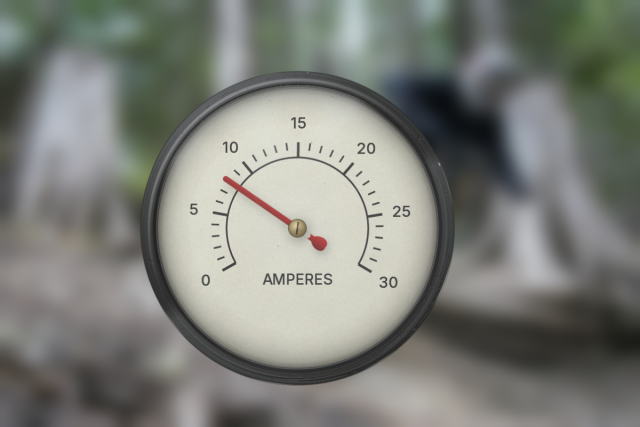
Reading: 8; A
